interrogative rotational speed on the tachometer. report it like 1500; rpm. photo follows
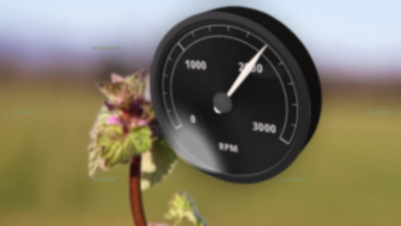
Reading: 2000; rpm
